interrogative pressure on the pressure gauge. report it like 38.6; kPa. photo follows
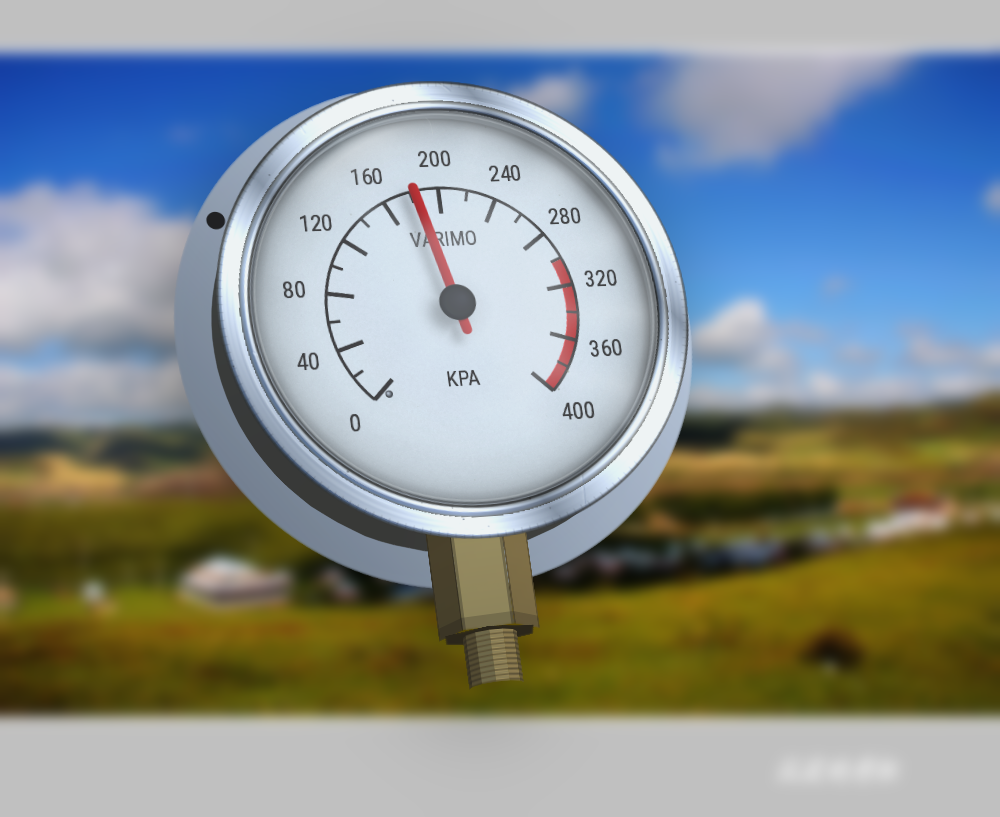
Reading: 180; kPa
